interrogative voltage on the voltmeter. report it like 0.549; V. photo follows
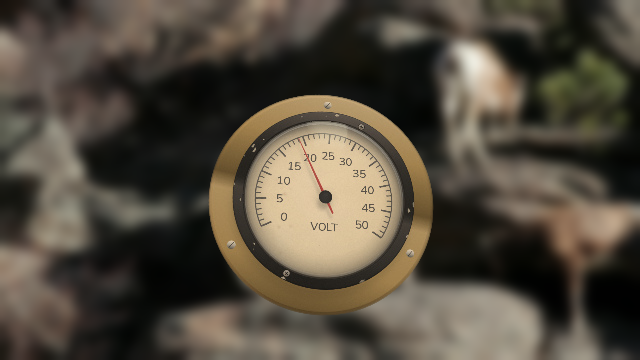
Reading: 19; V
